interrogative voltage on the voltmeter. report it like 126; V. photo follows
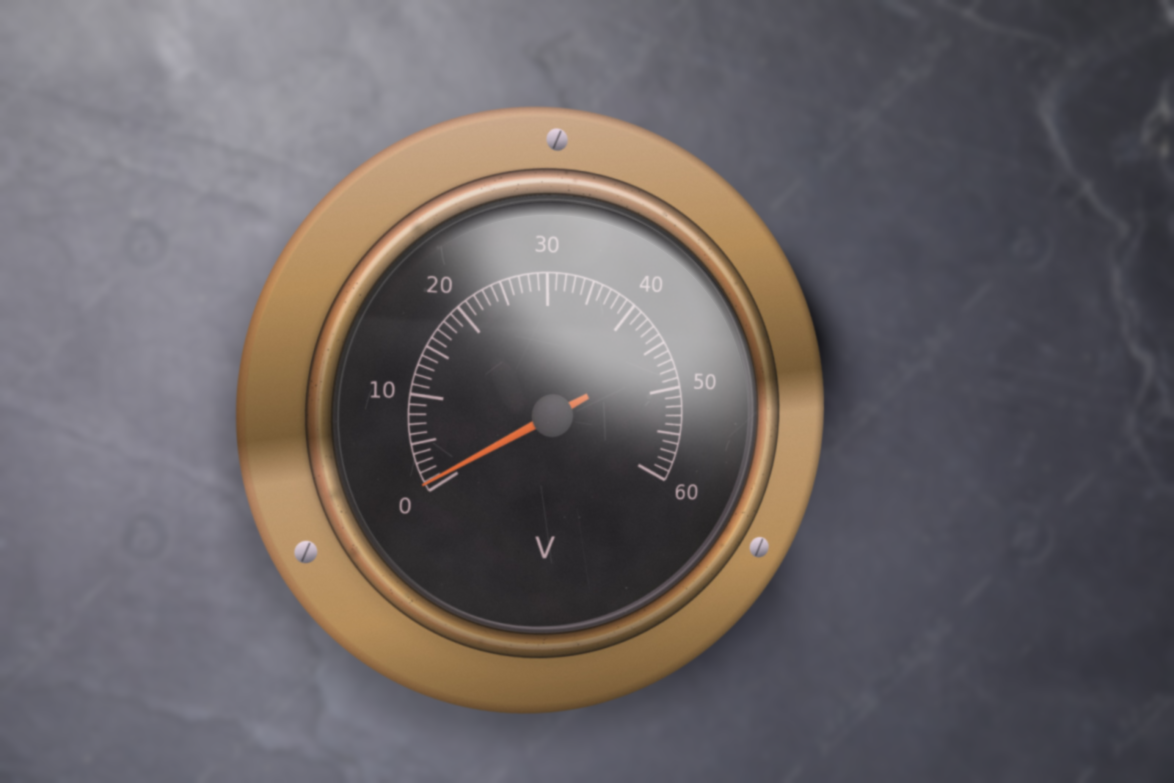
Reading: 1; V
